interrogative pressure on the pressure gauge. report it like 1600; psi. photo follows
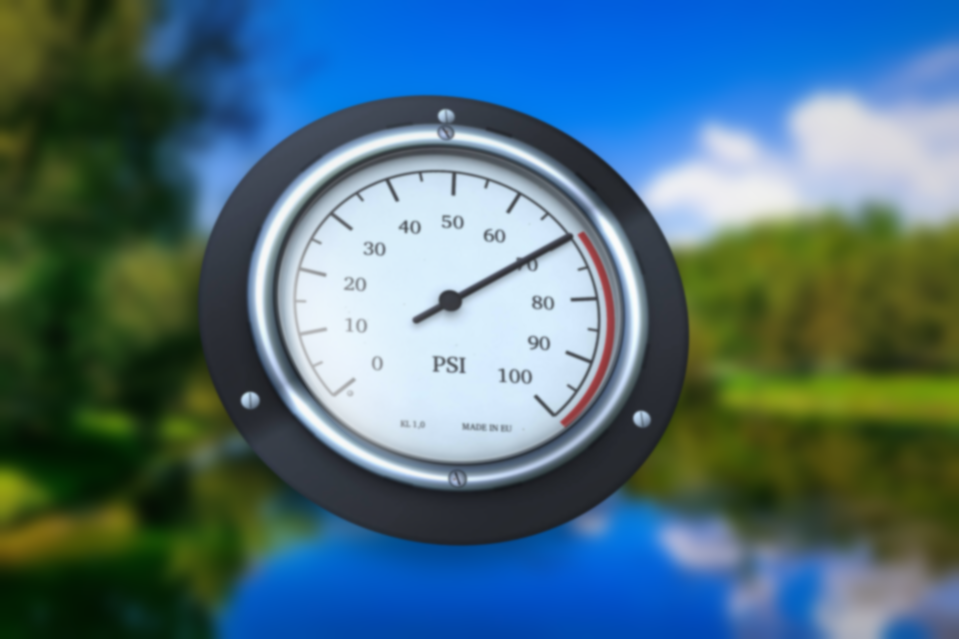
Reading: 70; psi
